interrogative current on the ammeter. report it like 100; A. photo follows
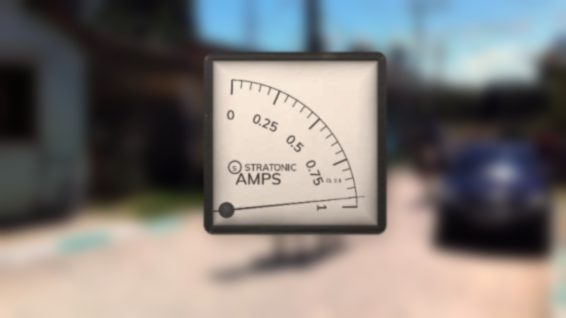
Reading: 0.95; A
